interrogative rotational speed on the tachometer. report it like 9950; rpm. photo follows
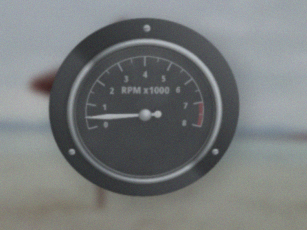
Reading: 500; rpm
